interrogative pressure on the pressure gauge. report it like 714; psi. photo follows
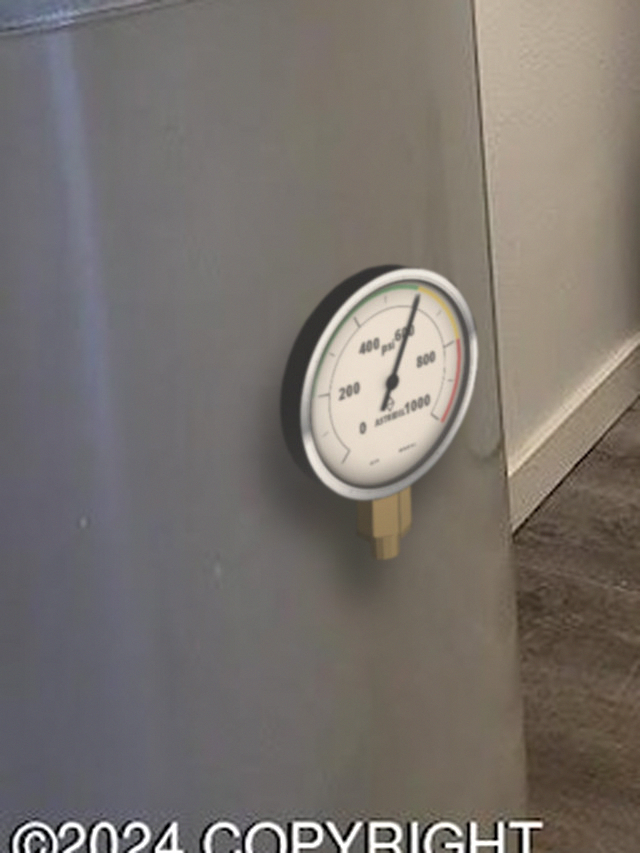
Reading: 600; psi
